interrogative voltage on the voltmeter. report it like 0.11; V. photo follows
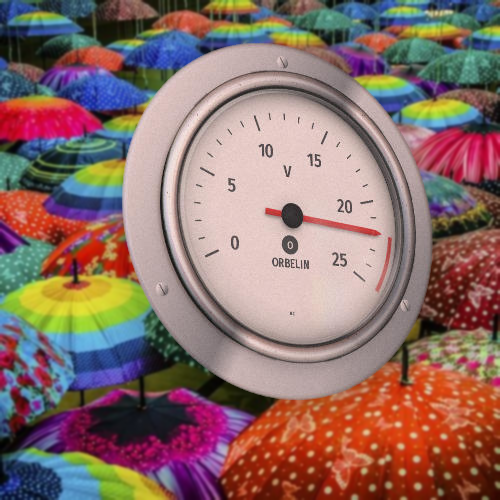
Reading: 22; V
